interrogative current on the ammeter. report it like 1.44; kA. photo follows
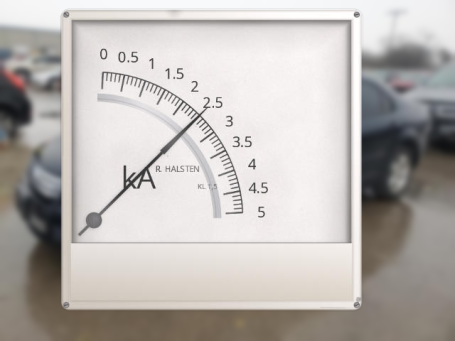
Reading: 2.5; kA
